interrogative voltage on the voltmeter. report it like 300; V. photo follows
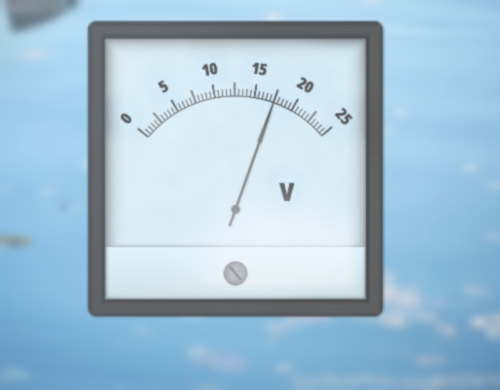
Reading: 17.5; V
